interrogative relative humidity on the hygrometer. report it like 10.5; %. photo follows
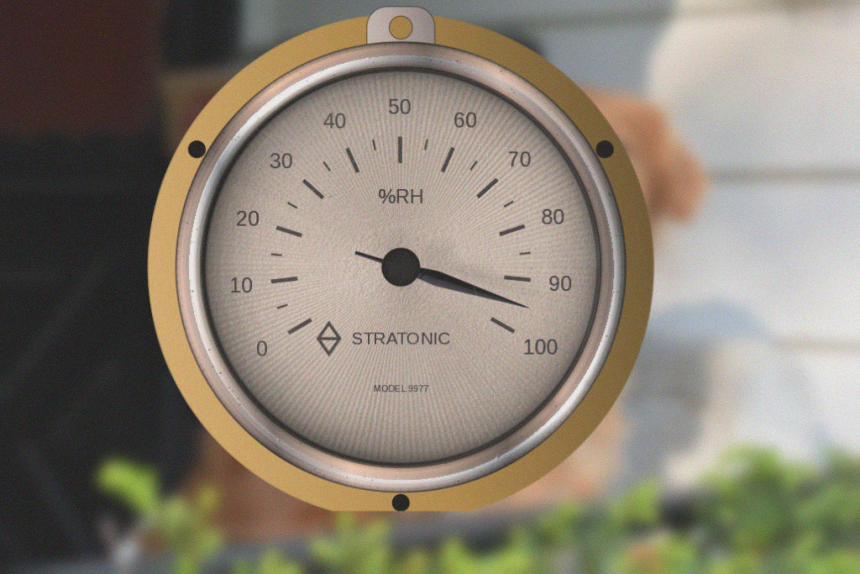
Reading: 95; %
